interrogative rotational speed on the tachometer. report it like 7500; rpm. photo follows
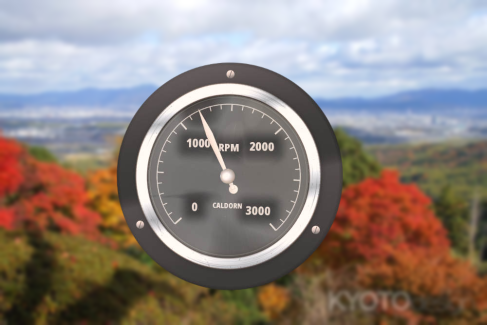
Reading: 1200; rpm
